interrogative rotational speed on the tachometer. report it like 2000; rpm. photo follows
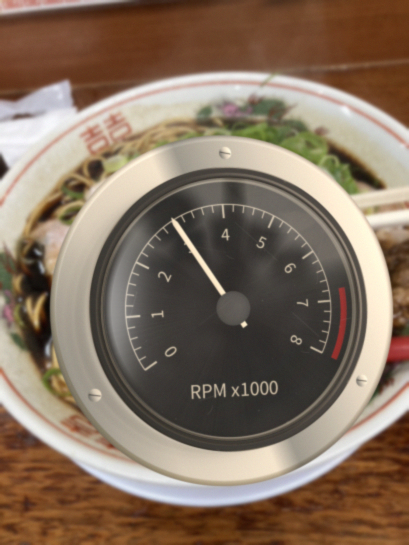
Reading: 3000; rpm
